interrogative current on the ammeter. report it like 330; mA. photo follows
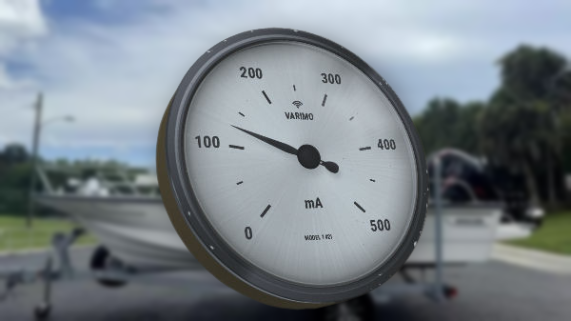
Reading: 125; mA
